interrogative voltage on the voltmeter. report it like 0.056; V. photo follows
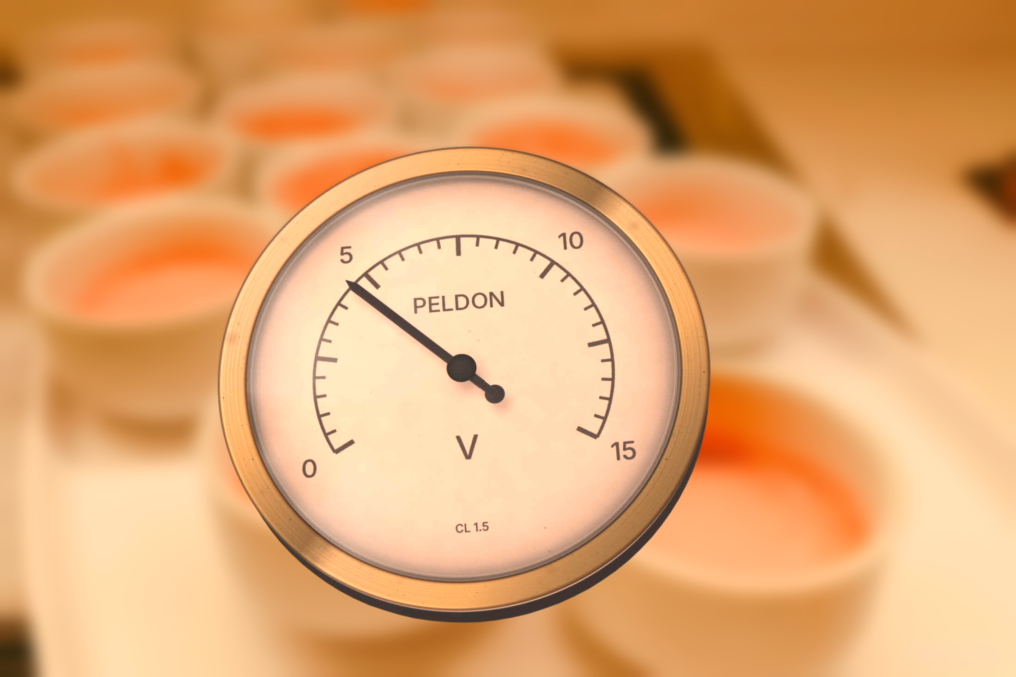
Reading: 4.5; V
